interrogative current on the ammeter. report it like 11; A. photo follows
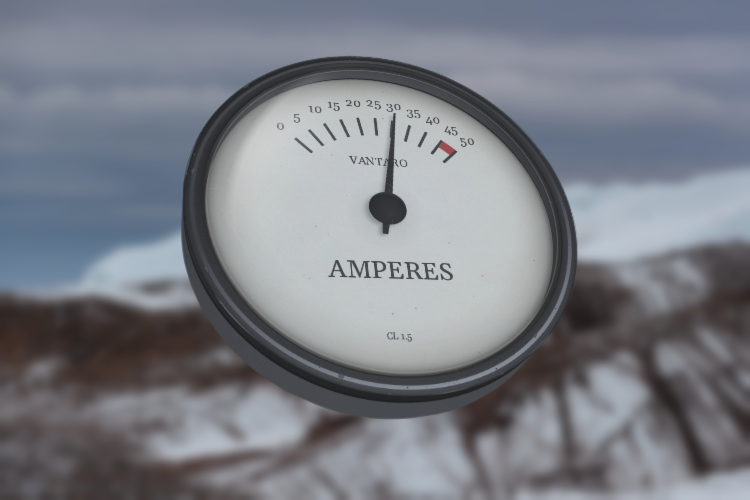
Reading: 30; A
